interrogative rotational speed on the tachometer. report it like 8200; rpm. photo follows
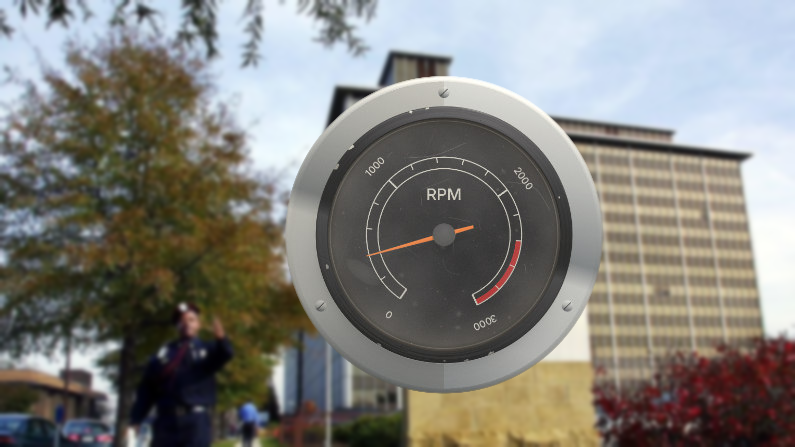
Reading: 400; rpm
